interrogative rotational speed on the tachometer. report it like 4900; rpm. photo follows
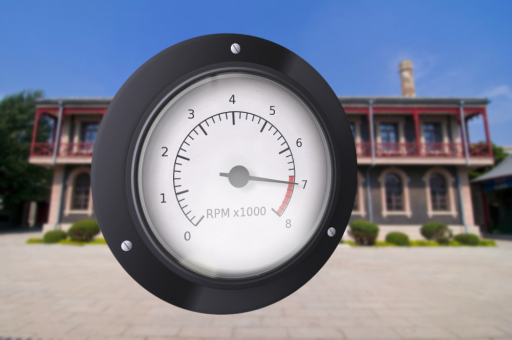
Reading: 7000; rpm
